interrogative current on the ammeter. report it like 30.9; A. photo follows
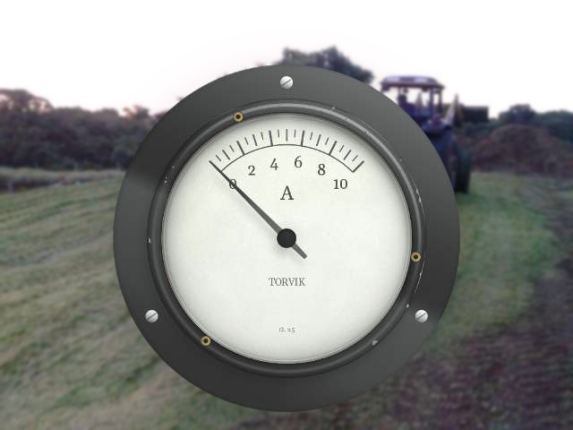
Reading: 0; A
